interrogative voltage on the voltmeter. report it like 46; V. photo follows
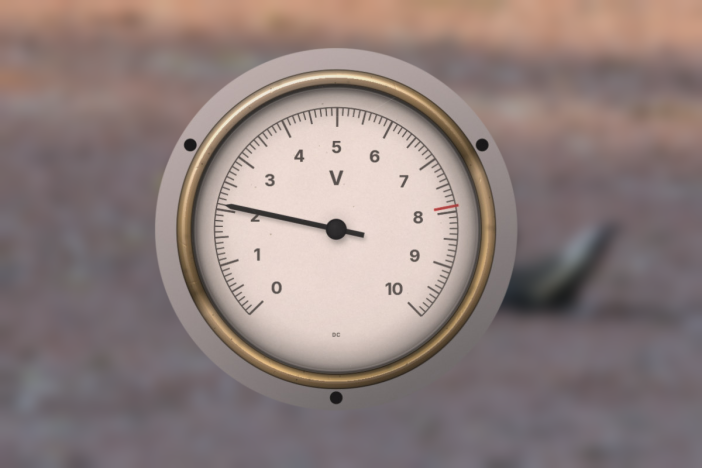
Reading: 2.1; V
